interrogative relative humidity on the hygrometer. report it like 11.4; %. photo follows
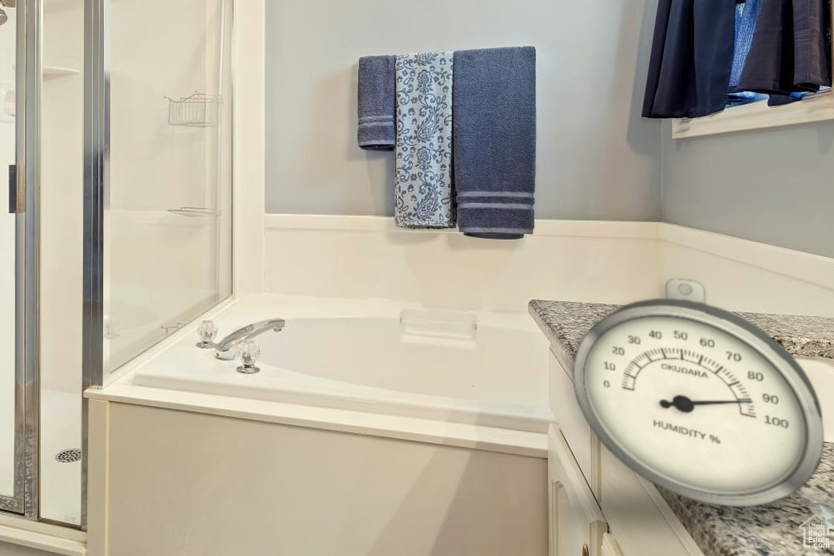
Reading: 90; %
